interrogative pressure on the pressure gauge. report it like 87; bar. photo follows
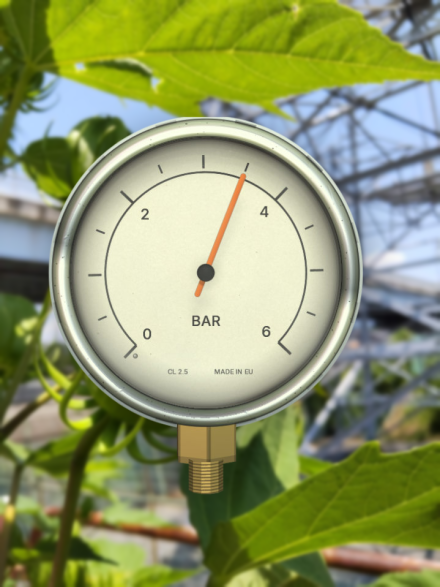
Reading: 3.5; bar
